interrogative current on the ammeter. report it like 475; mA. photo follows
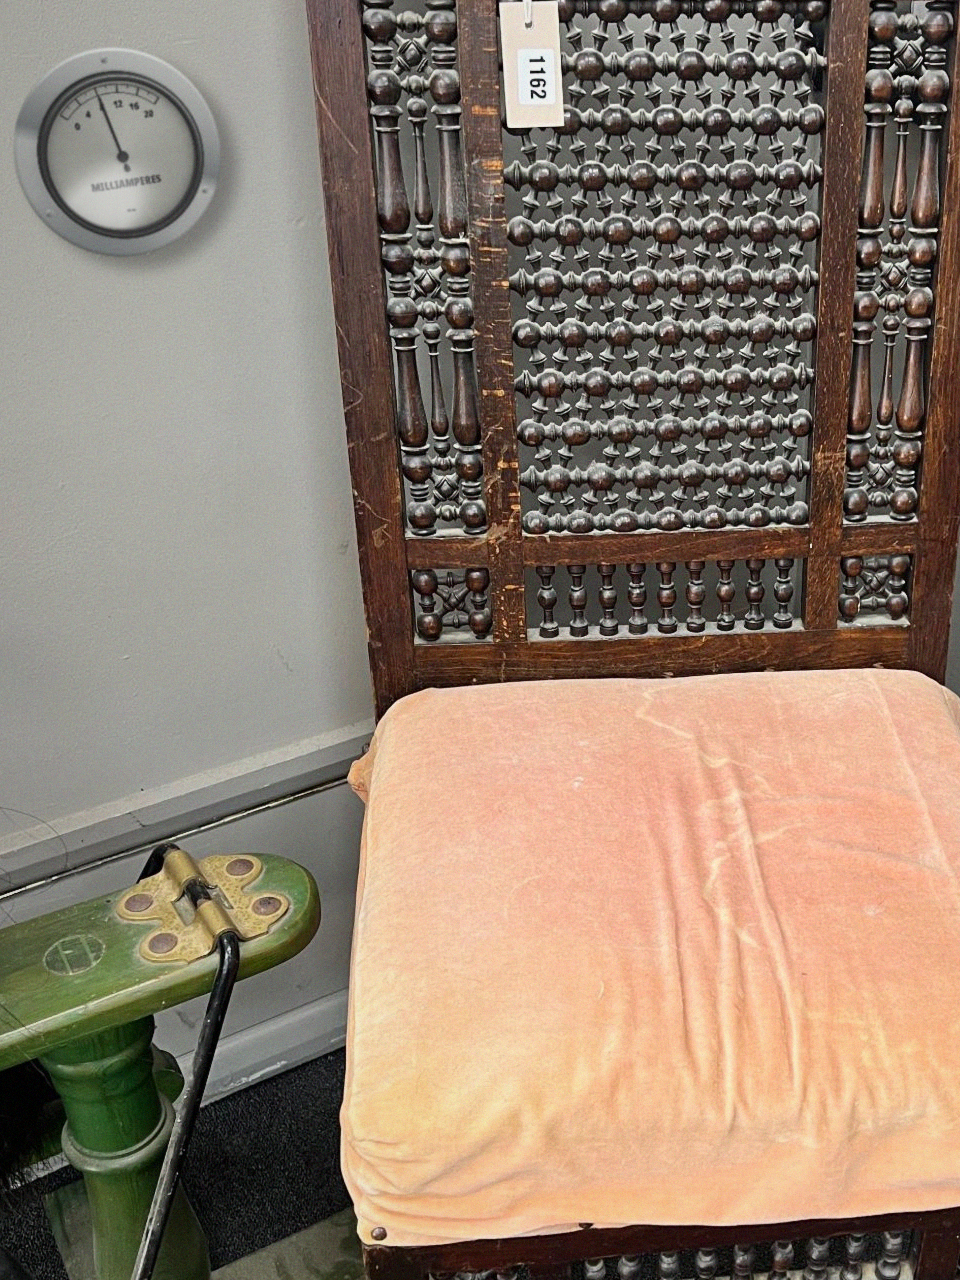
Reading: 8; mA
